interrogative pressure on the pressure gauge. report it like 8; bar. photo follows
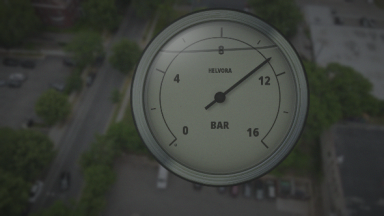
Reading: 11; bar
